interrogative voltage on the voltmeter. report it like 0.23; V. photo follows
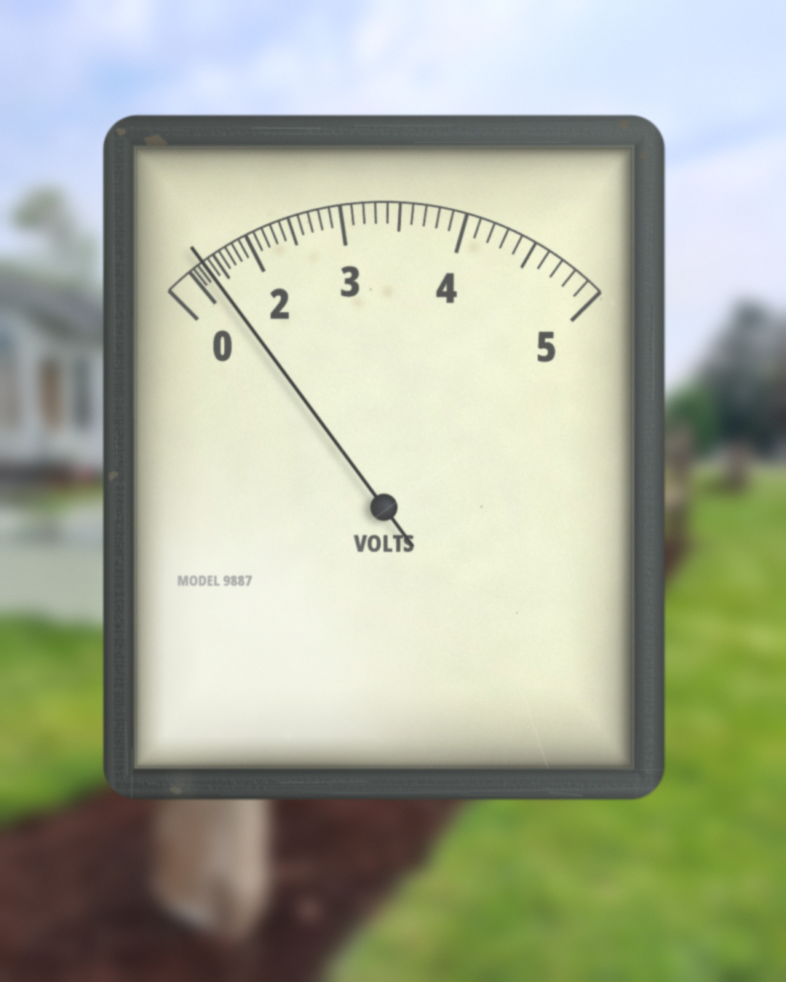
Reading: 1.3; V
